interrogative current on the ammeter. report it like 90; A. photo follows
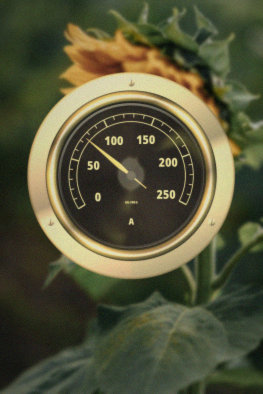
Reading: 75; A
